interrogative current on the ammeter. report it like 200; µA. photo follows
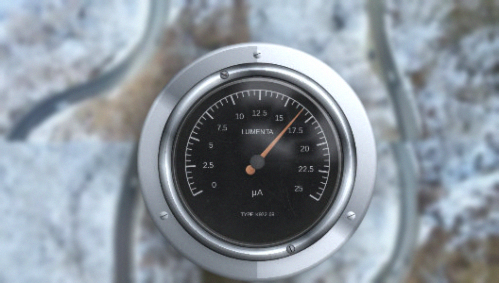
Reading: 16.5; µA
